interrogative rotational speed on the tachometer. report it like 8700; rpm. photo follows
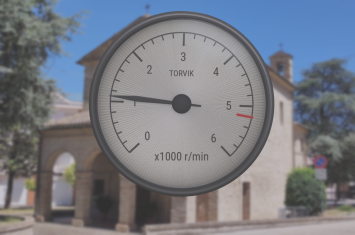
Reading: 1100; rpm
